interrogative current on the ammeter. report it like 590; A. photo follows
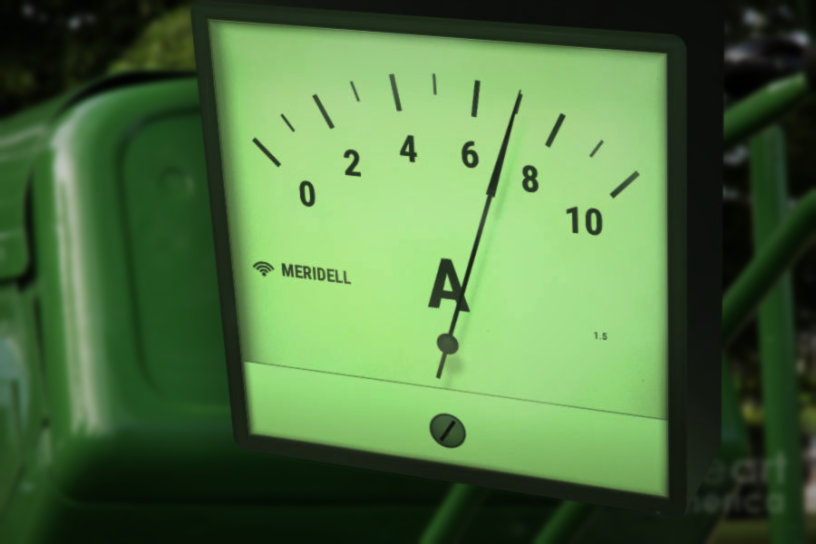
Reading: 7; A
